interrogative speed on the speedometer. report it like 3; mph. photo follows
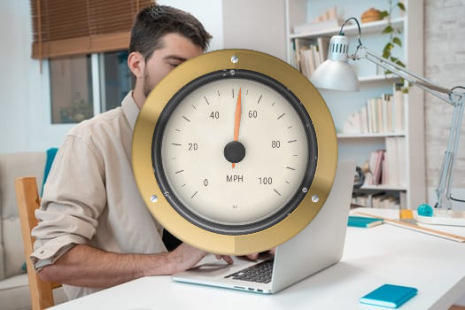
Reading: 52.5; mph
